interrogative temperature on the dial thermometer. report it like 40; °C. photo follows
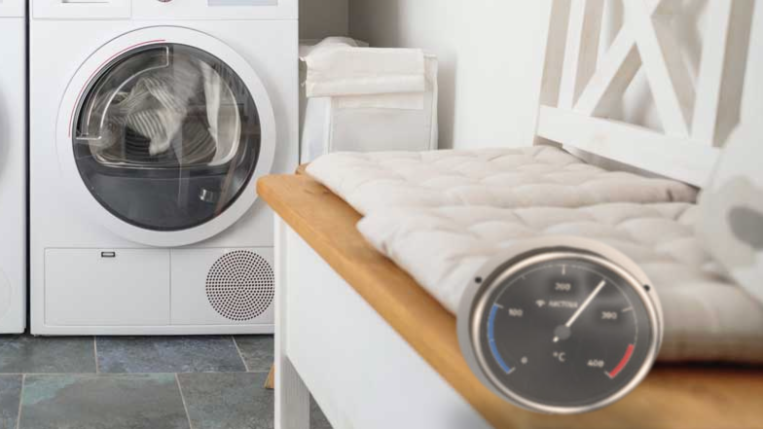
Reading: 250; °C
